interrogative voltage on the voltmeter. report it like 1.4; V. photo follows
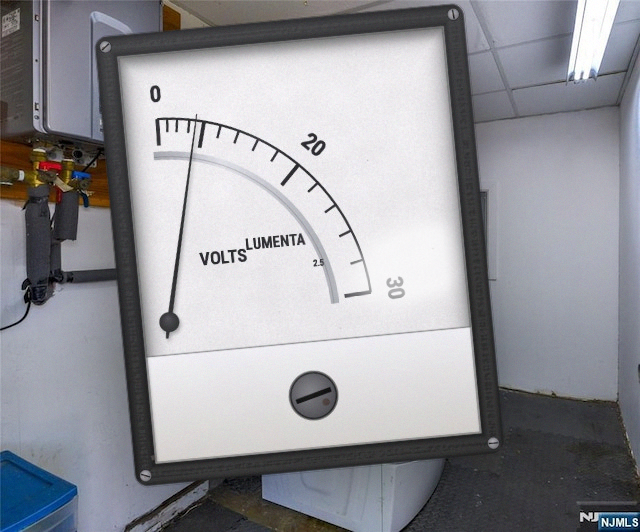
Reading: 9; V
